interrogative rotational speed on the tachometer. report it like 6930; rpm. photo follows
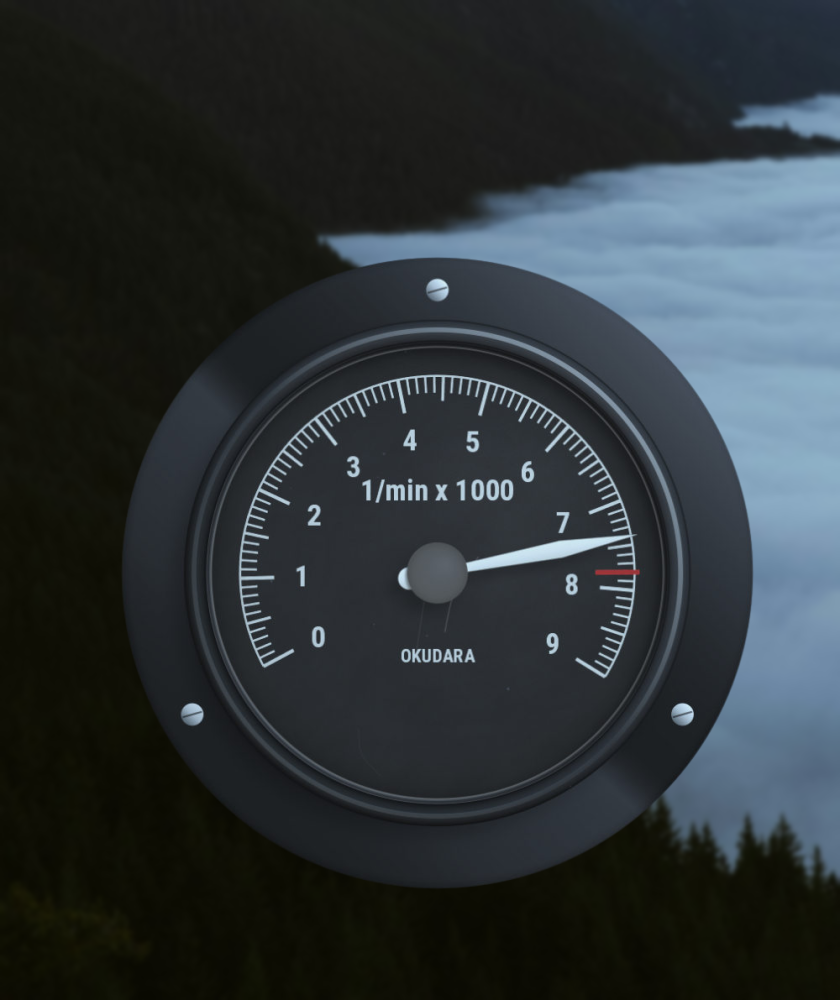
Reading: 7400; rpm
